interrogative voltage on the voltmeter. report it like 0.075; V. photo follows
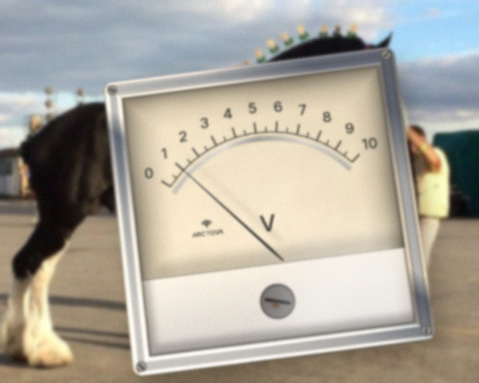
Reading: 1; V
